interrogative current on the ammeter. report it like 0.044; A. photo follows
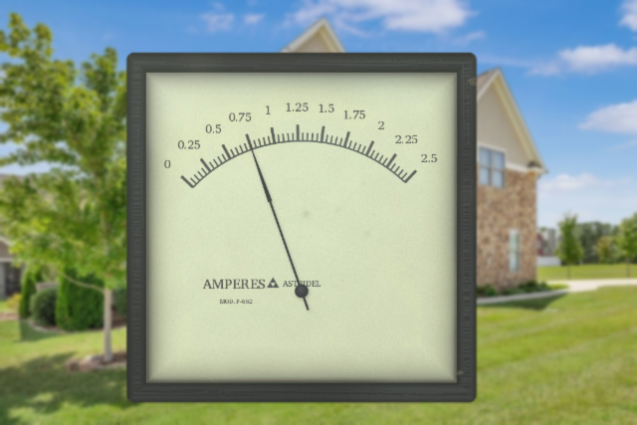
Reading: 0.75; A
